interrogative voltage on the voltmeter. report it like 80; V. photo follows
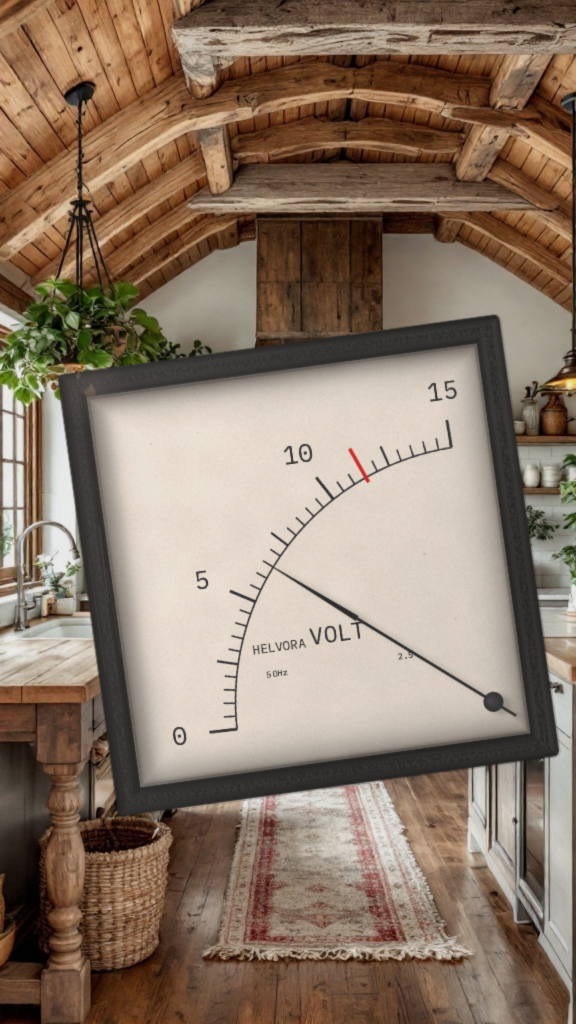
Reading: 6.5; V
